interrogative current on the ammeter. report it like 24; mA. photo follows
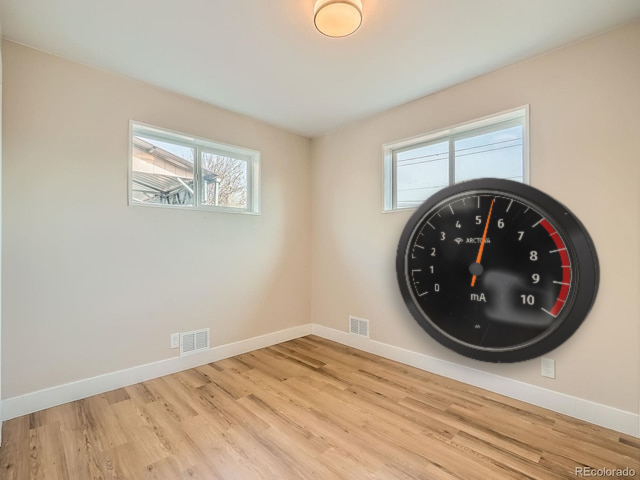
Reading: 5.5; mA
